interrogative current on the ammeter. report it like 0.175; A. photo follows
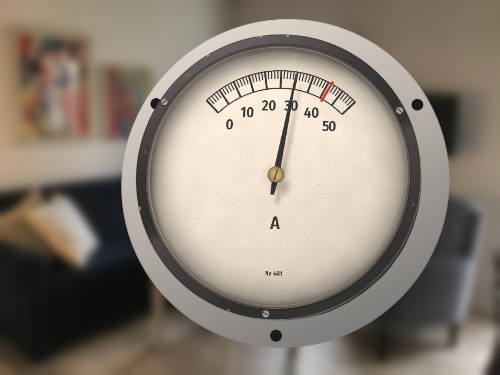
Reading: 30; A
